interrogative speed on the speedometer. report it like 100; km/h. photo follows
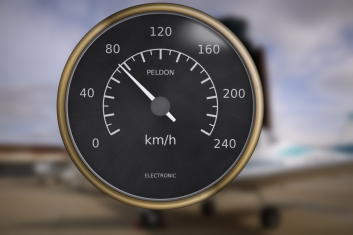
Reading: 75; km/h
